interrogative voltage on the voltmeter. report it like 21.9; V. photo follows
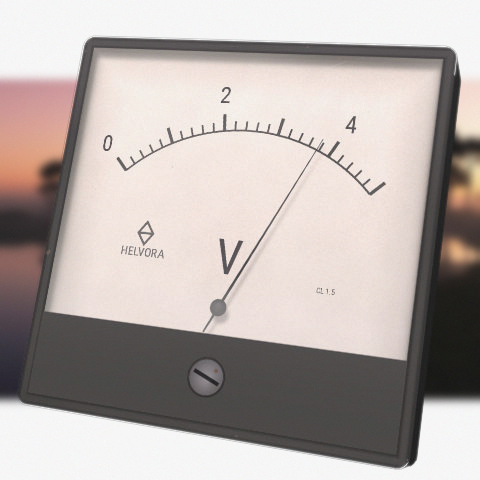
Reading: 3.8; V
